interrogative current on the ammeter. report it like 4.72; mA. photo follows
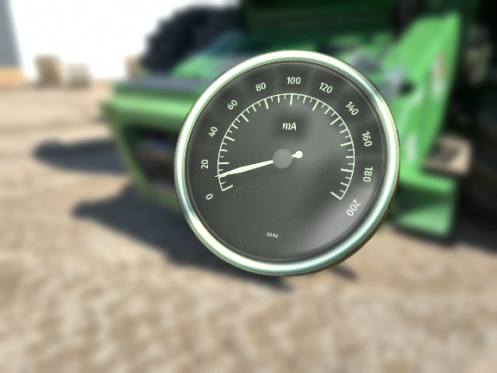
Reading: 10; mA
